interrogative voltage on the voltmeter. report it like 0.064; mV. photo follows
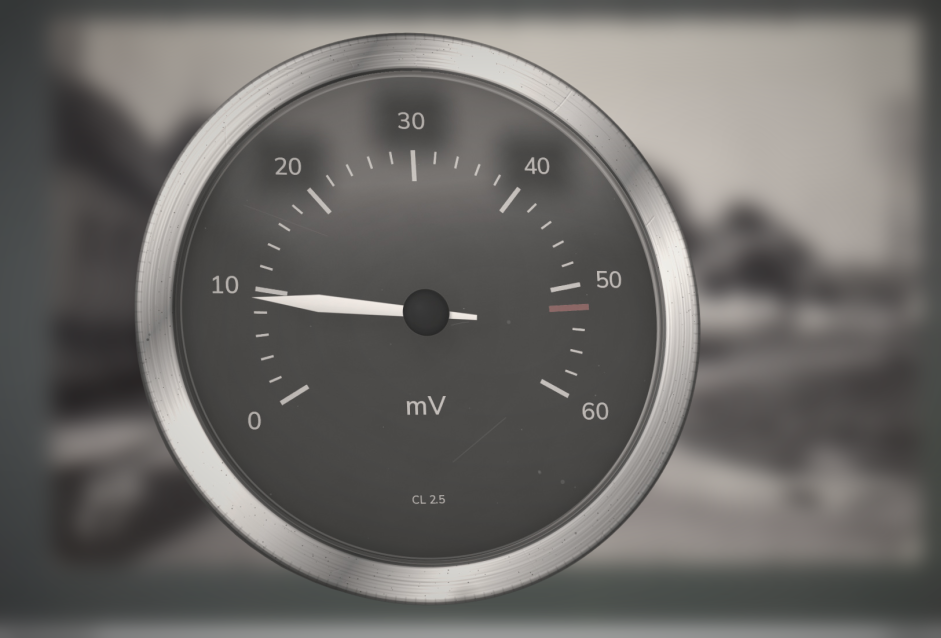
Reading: 9; mV
